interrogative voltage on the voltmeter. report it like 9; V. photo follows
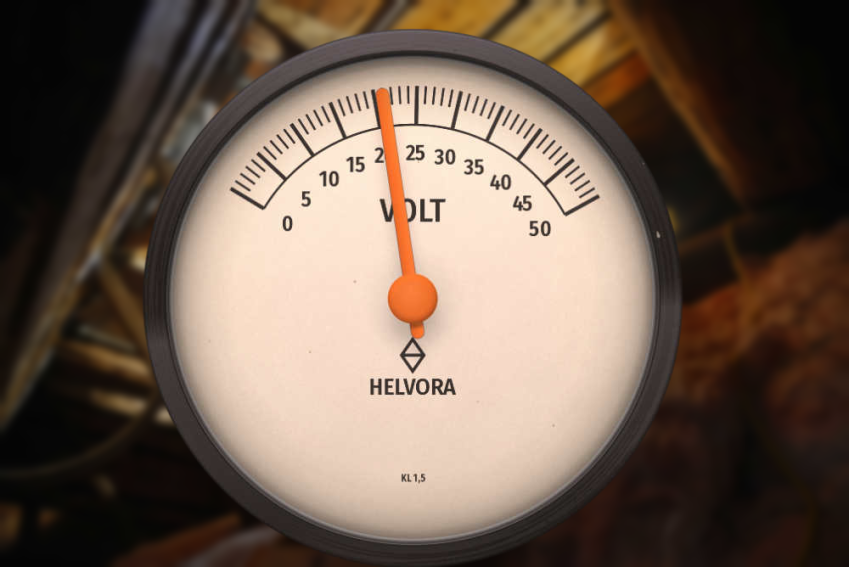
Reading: 21; V
